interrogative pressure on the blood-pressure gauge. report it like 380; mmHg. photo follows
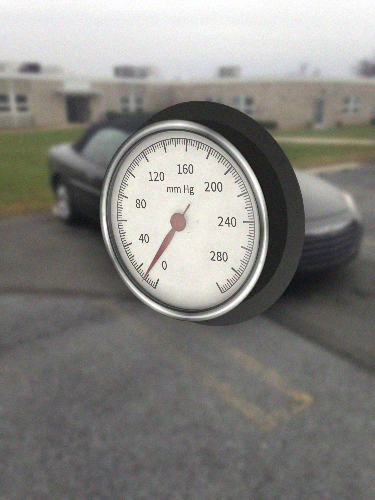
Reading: 10; mmHg
